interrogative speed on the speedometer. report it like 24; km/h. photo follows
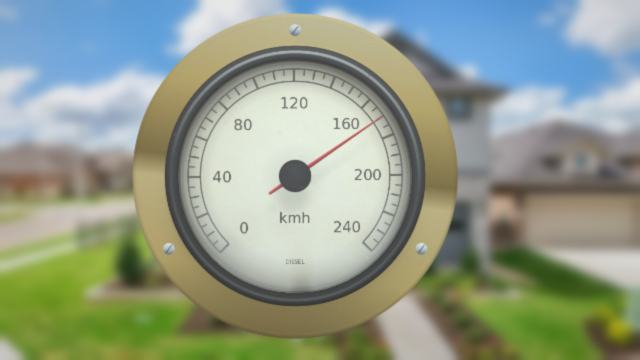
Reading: 170; km/h
